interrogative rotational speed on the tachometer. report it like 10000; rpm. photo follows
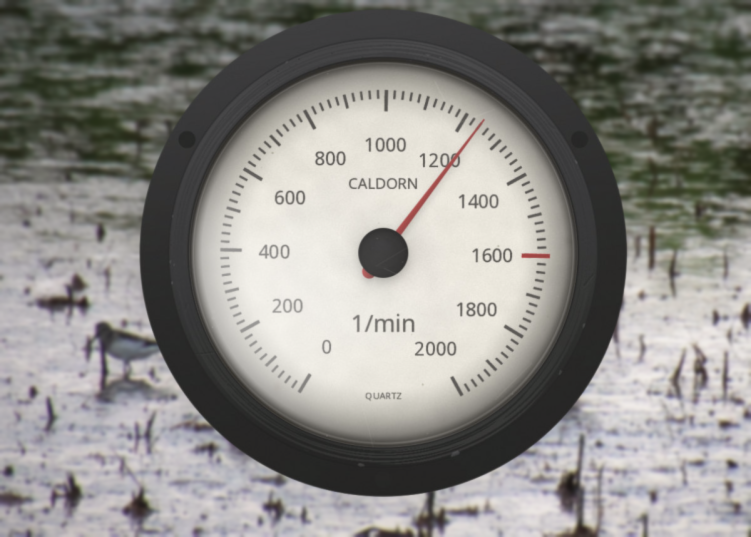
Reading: 1240; rpm
